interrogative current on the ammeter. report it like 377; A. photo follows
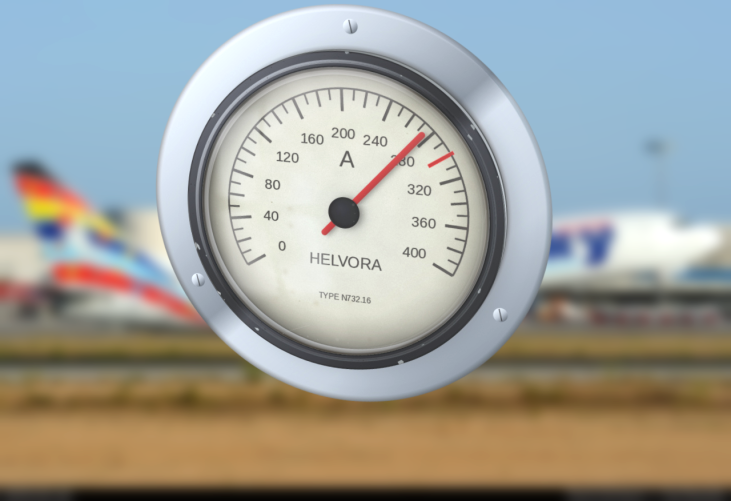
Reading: 275; A
